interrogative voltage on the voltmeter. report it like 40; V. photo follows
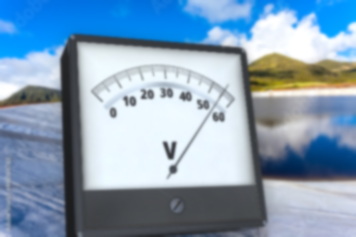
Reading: 55; V
